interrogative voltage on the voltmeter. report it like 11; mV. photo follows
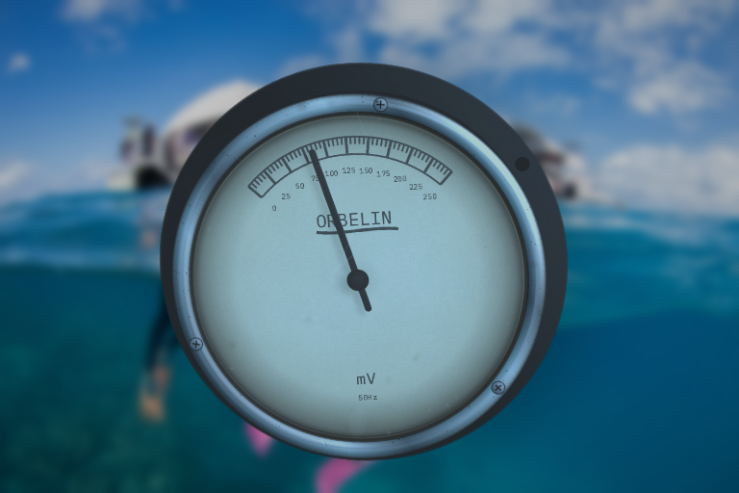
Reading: 85; mV
